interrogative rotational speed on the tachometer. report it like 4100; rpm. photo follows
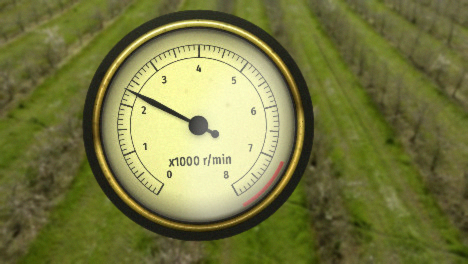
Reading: 2300; rpm
